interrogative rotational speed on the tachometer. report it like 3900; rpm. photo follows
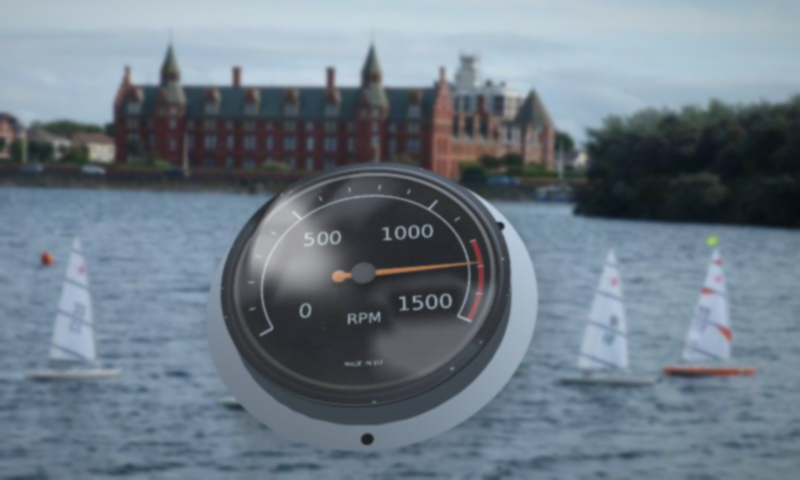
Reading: 1300; rpm
